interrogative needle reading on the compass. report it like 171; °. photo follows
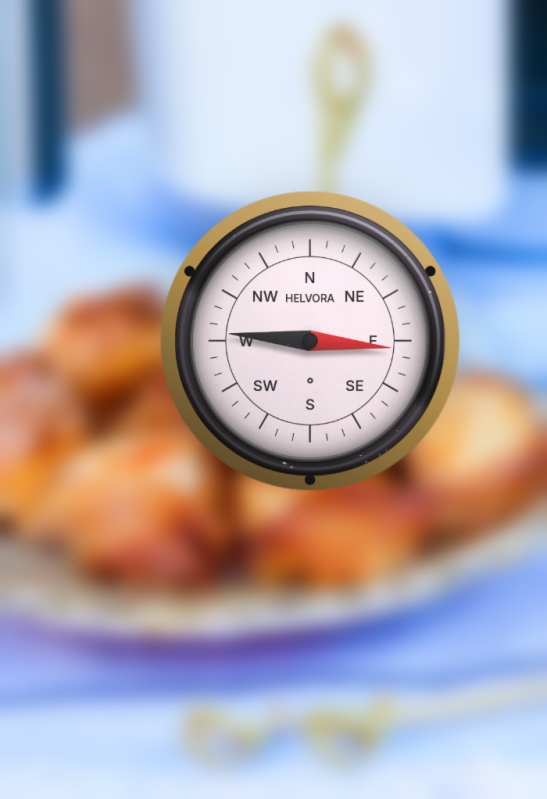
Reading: 95; °
